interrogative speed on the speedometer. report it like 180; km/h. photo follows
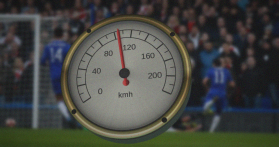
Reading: 105; km/h
